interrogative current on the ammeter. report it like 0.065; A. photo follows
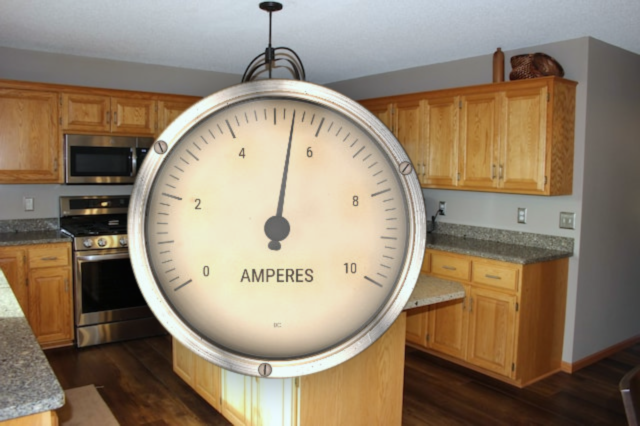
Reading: 5.4; A
